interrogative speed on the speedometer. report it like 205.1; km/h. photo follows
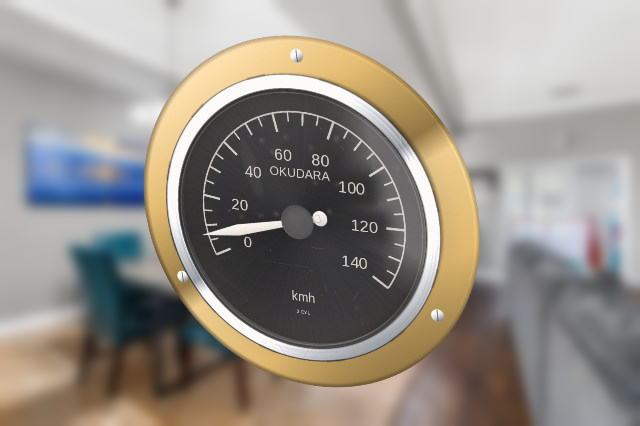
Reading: 7.5; km/h
